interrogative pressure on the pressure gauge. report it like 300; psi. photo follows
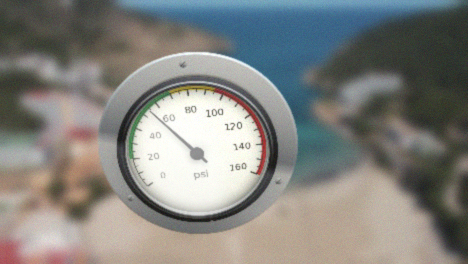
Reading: 55; psi
